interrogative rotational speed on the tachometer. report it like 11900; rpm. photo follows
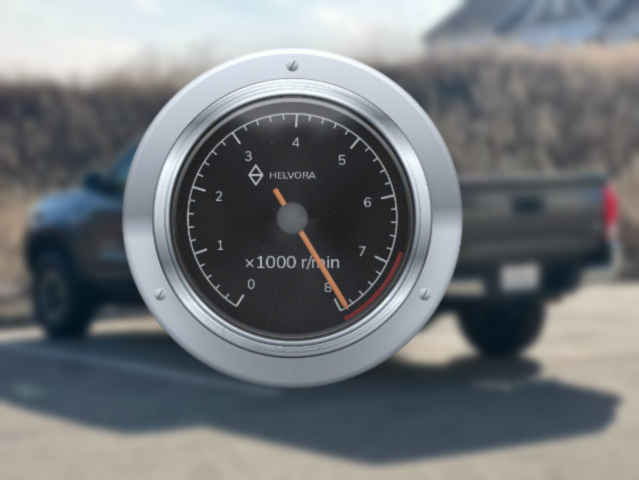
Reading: 7900; rpm
